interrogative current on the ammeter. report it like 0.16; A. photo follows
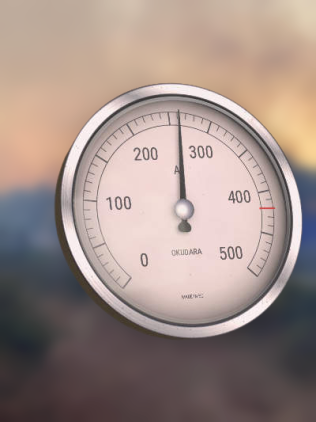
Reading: 260; A
